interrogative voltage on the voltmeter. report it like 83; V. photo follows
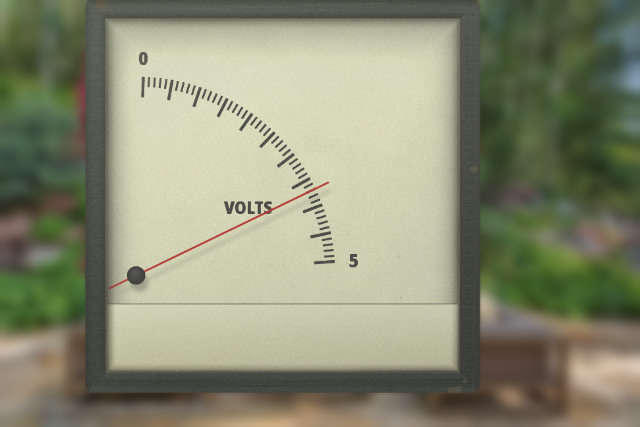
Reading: 3.7; V
